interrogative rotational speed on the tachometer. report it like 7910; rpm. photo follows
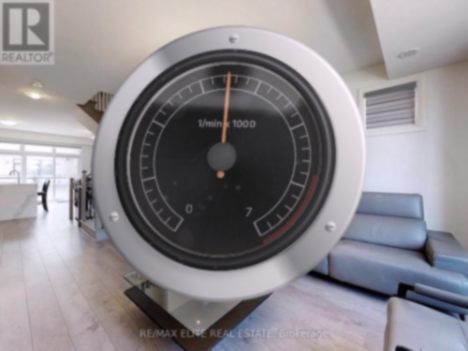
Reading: 3500; rpm
